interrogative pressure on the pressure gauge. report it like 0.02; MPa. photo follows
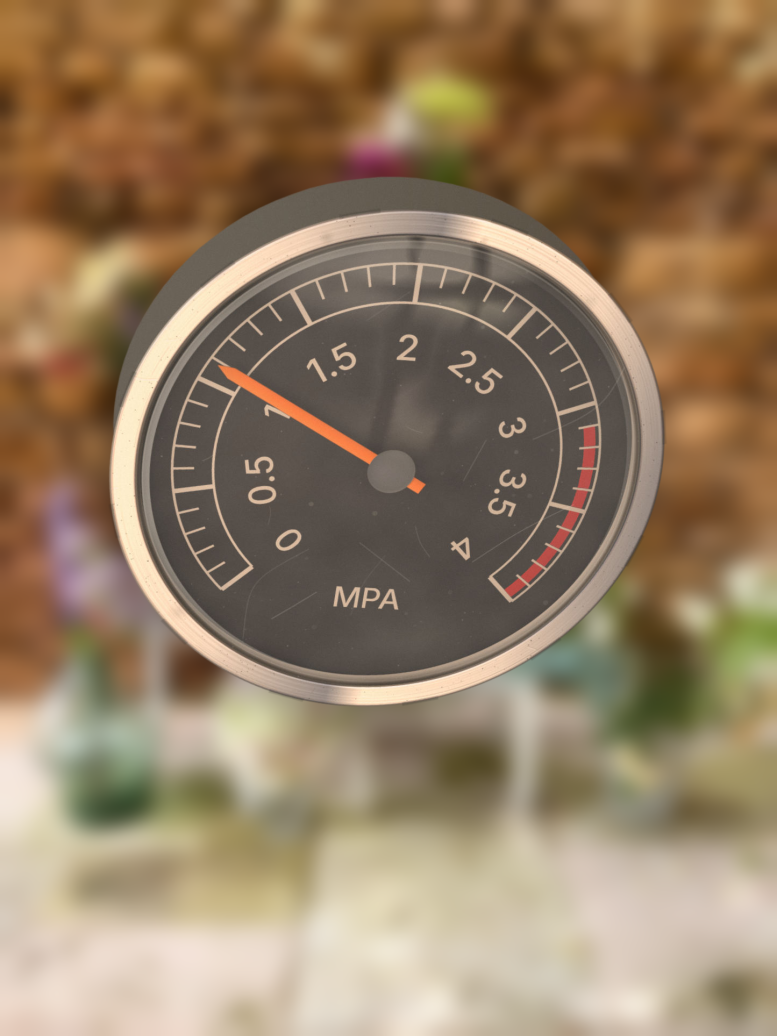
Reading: 1.1; MPa
